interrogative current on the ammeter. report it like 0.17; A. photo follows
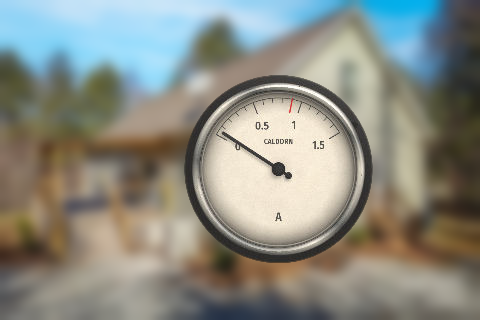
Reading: 0.05; A
